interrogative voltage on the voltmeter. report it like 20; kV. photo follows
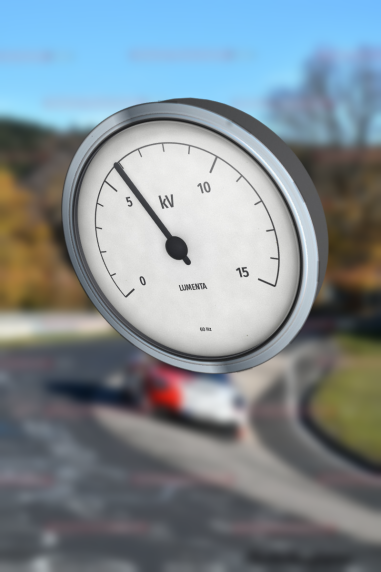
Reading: 6; kV
